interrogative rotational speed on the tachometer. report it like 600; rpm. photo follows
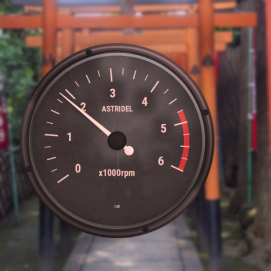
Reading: 1875; rpm
